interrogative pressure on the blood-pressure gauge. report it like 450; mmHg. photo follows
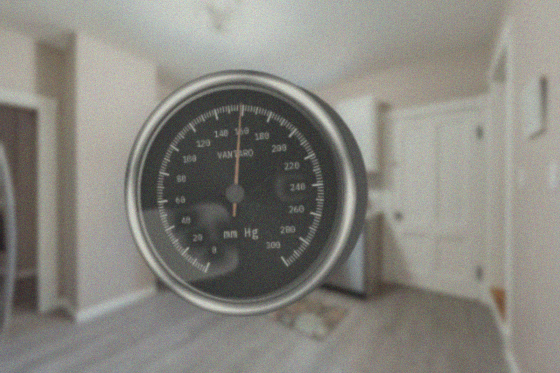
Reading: 160; mmHg
